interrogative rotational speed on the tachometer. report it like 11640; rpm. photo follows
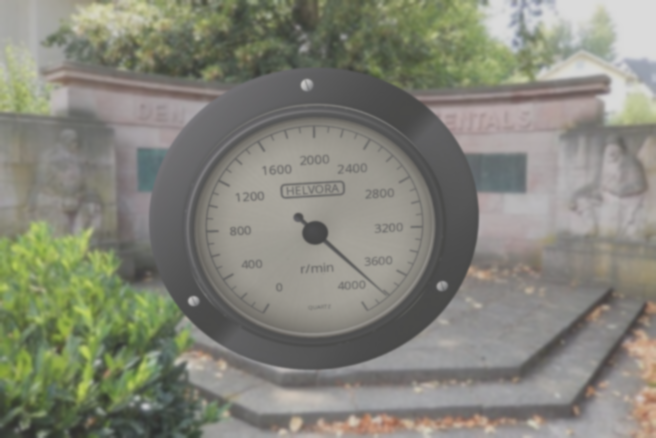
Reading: 3800; rpm
